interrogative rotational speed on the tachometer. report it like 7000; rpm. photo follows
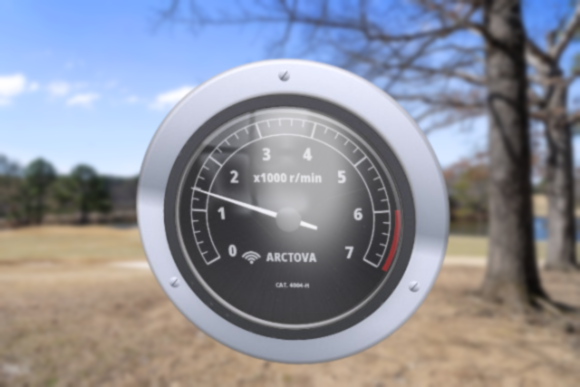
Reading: 1400; rpm
